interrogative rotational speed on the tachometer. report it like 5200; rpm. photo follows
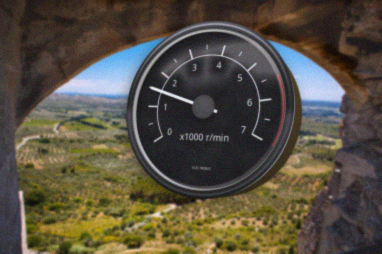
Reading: 1500; rpm
